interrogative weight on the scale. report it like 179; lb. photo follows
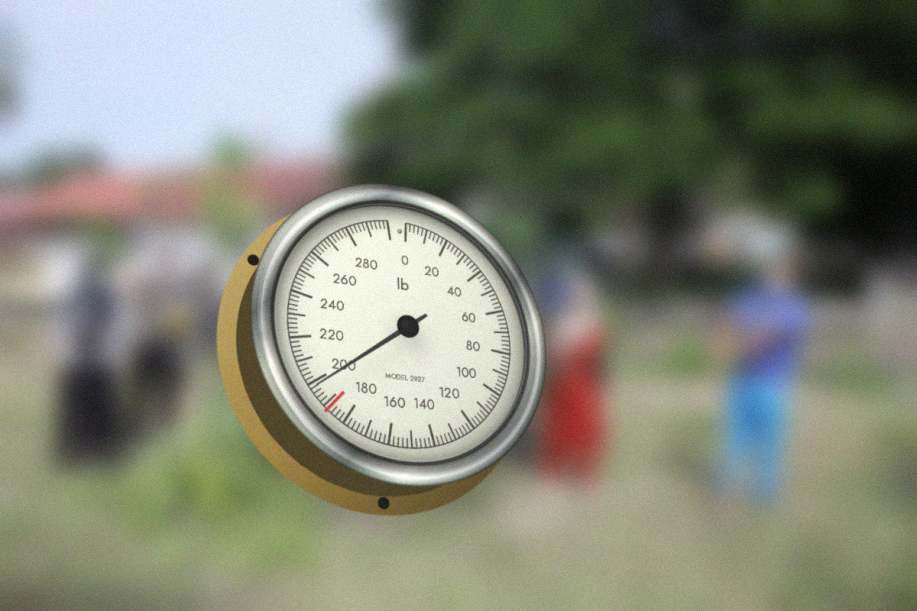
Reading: 198; lb
